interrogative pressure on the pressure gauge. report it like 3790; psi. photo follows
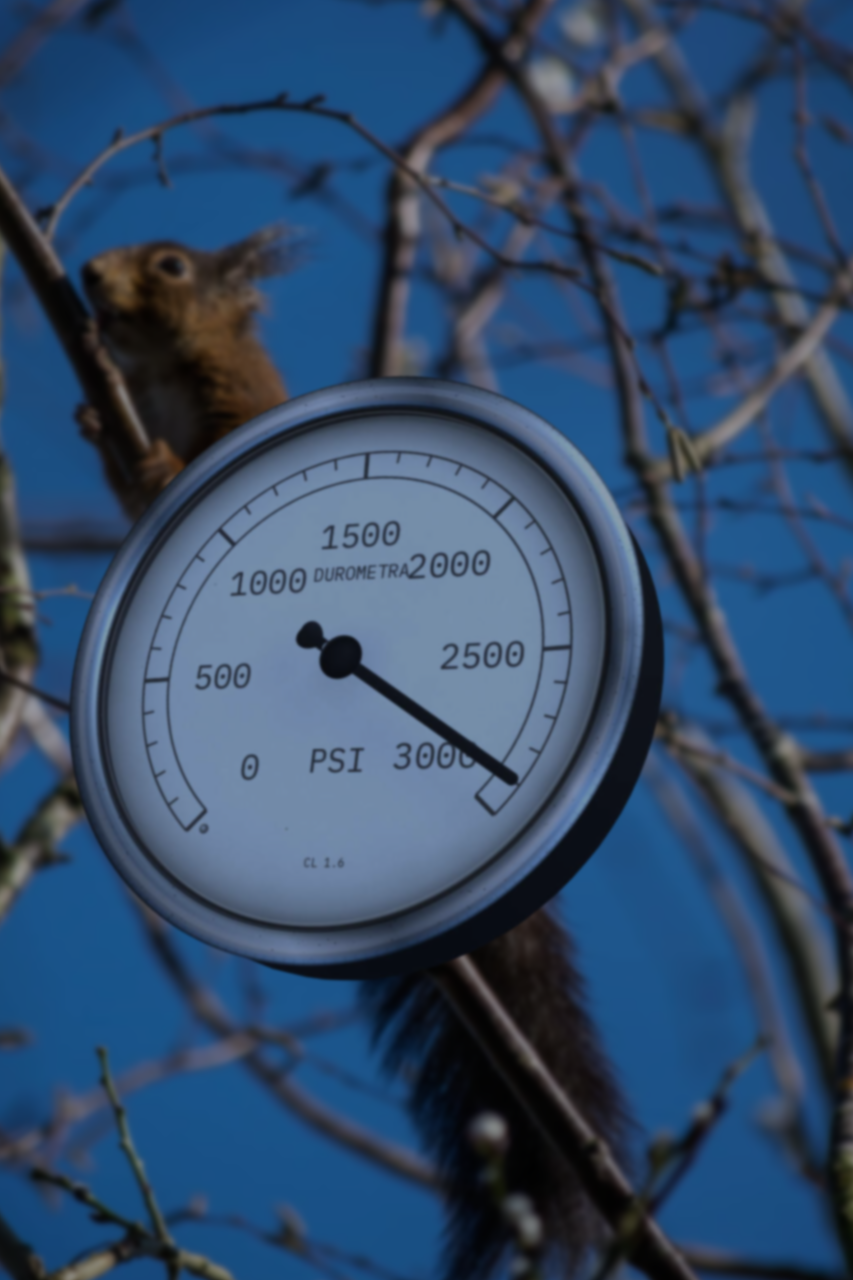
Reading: 2900; psi
